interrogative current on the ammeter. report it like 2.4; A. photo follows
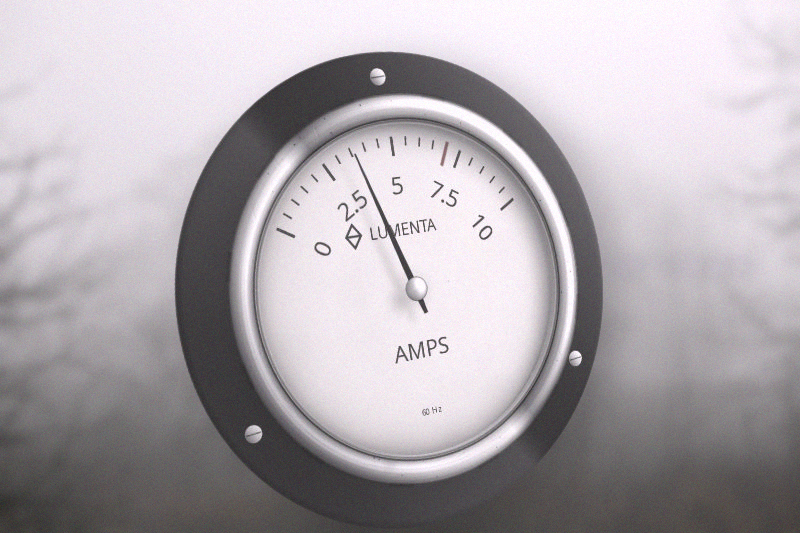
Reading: 3.5; A
